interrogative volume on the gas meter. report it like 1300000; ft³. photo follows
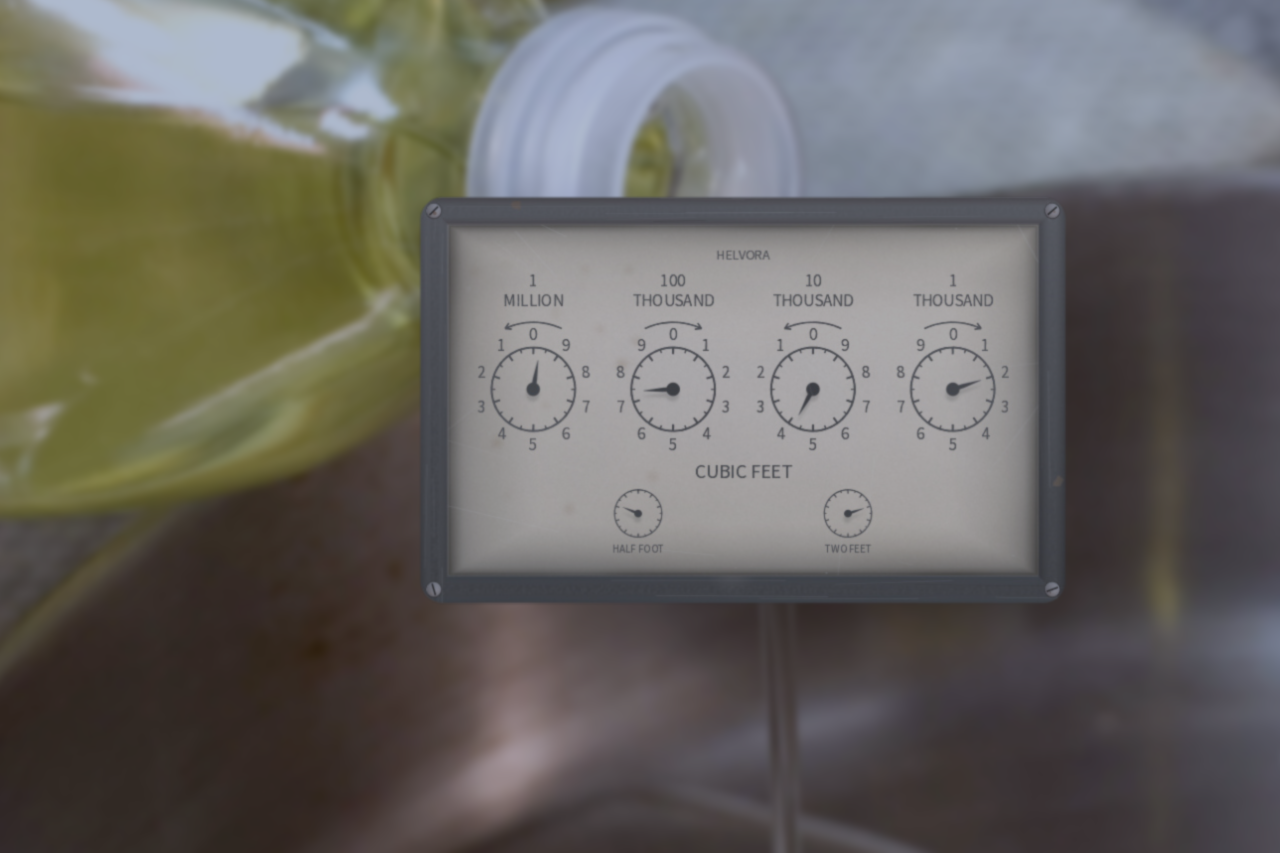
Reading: 974200; ft³
